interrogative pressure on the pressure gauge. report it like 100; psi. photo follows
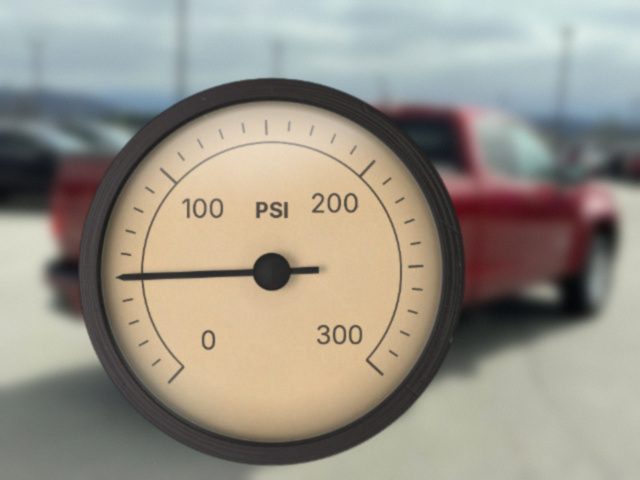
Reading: 50; psi
